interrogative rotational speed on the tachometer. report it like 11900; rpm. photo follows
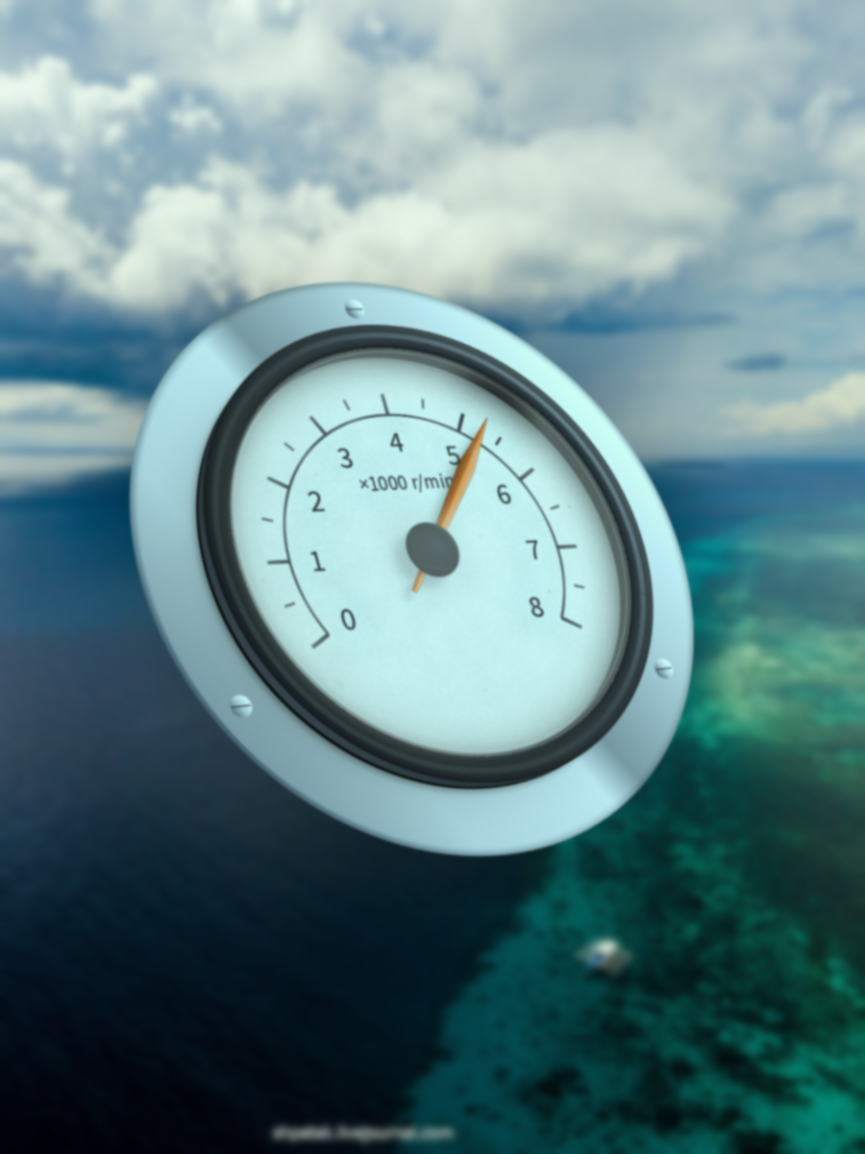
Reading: 5250; rpm
